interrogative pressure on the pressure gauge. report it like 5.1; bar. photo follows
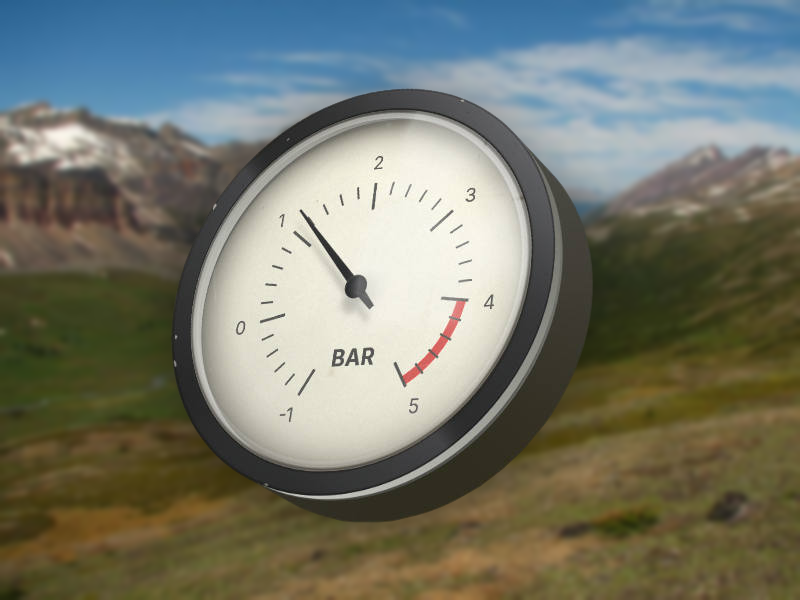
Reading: 1.2; bar
